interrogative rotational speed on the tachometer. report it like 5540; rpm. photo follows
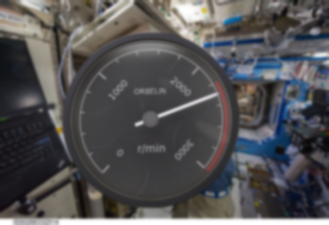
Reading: 2300; rpm
